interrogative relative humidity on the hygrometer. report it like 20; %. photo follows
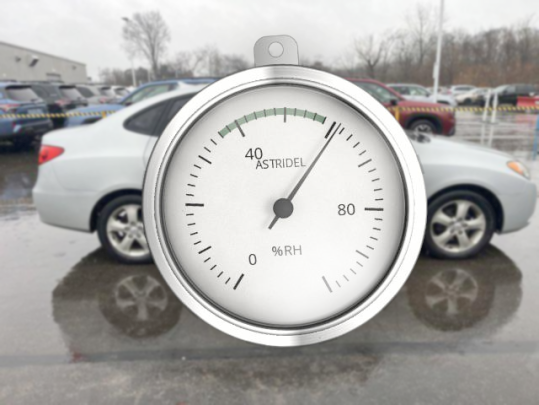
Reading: 61; %
